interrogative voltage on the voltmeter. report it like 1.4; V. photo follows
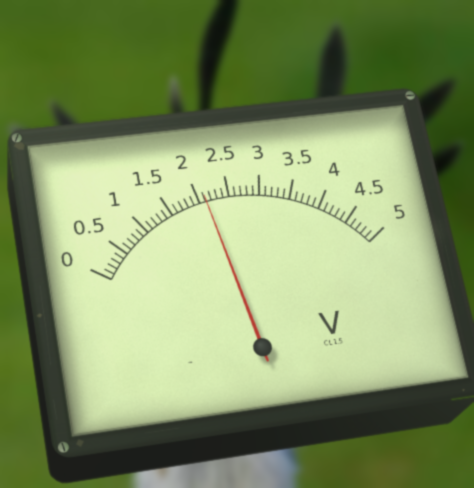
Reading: 2.1; V
